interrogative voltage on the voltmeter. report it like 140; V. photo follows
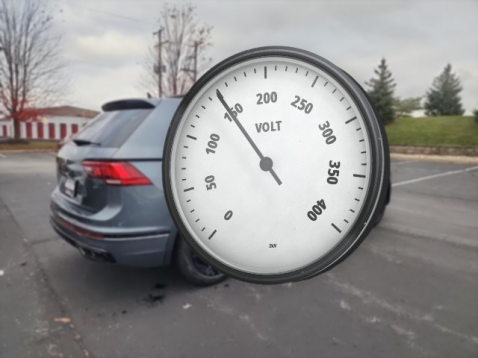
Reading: 150; V
